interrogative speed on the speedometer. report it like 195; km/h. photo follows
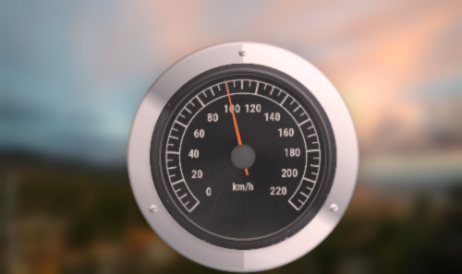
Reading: 100; km/h
